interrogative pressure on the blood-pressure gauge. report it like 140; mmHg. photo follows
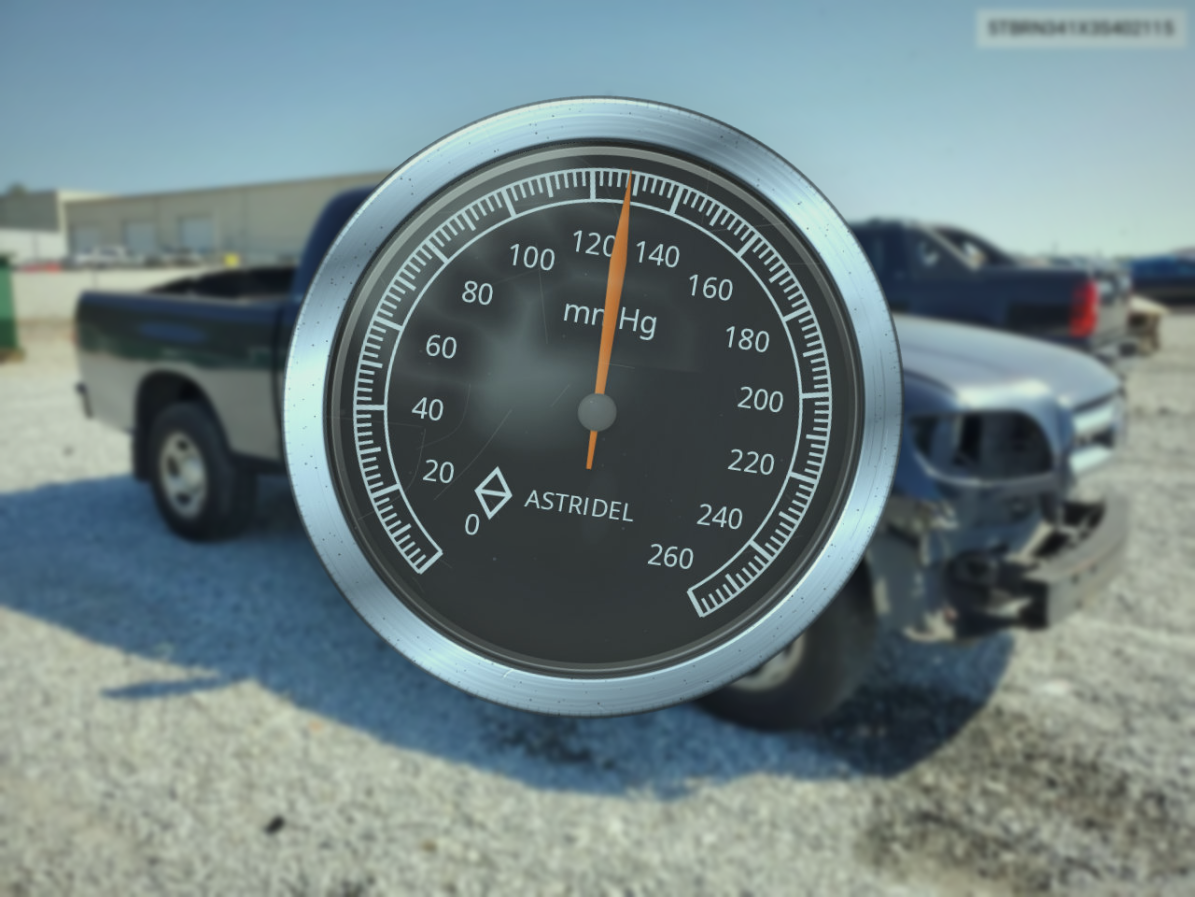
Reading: 128; mmHg
